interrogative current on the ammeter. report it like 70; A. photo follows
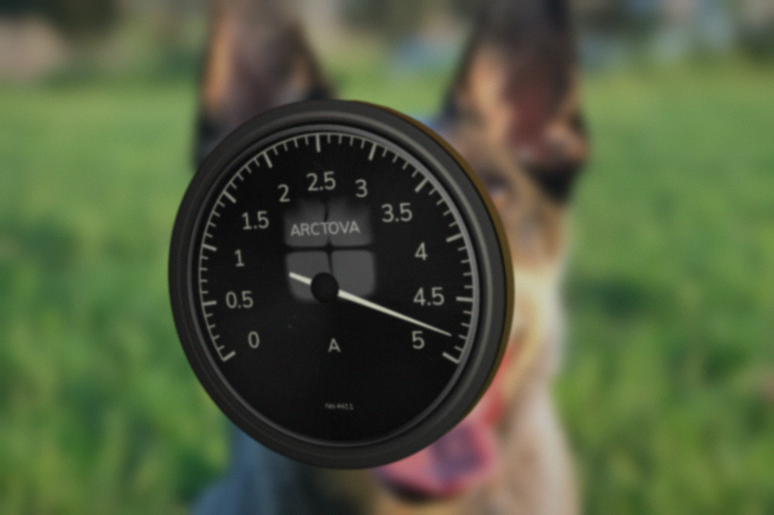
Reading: 4.8; A
